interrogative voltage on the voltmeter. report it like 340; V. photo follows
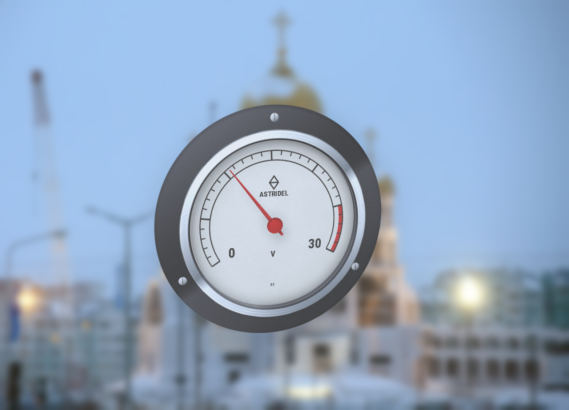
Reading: 10.5; V
